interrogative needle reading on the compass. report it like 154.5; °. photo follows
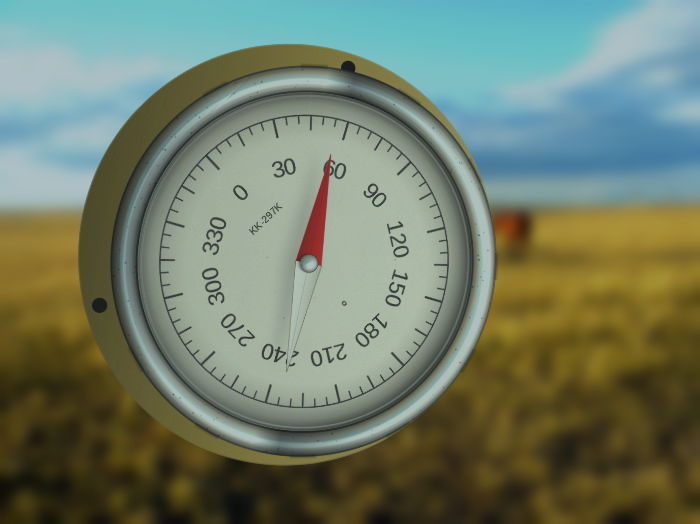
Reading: 55; °
